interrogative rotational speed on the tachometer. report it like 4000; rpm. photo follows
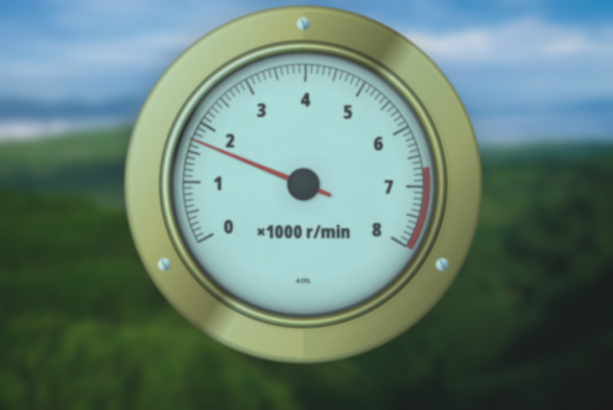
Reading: 1700; rpm
